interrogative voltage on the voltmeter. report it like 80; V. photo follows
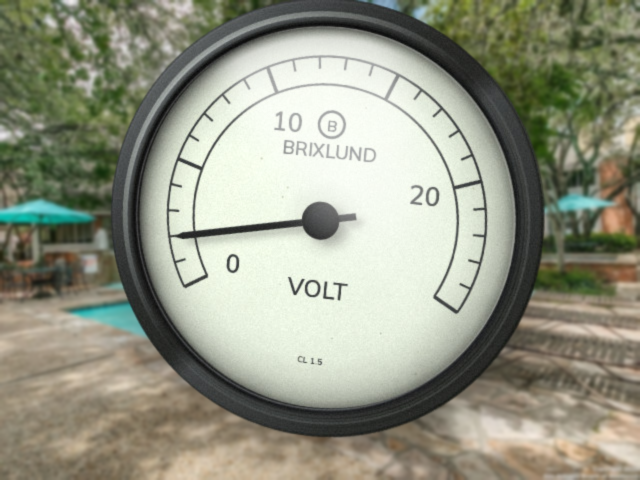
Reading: 2; V
